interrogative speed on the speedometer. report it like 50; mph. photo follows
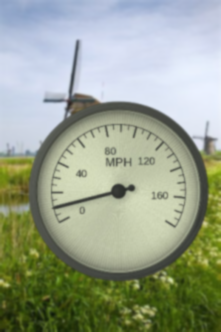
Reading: 10; mph
